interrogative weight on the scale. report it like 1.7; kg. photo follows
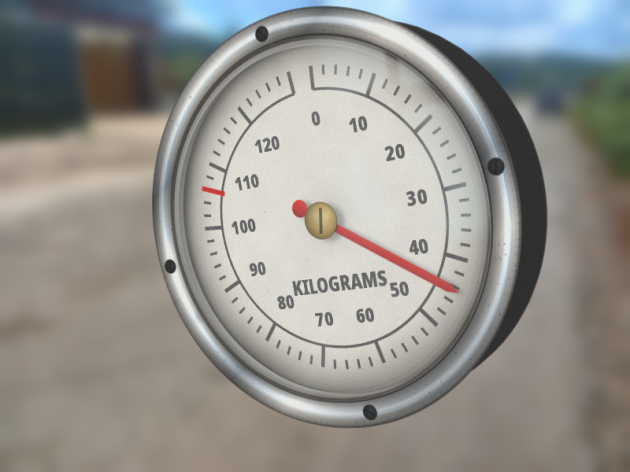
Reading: 44; kg
